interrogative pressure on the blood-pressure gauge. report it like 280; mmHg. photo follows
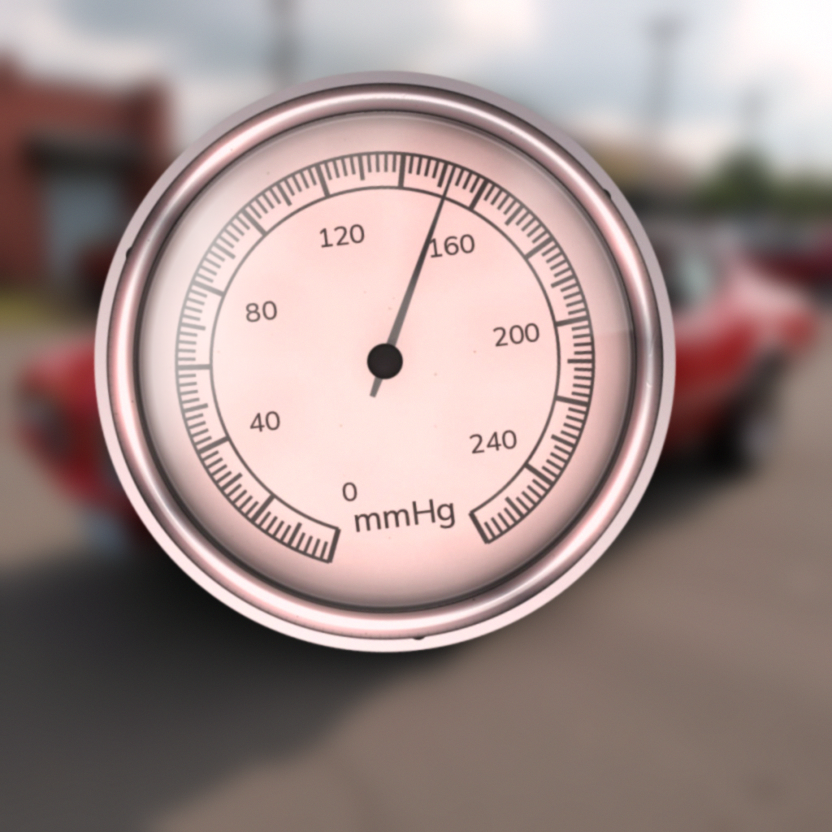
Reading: 152; mmHg
